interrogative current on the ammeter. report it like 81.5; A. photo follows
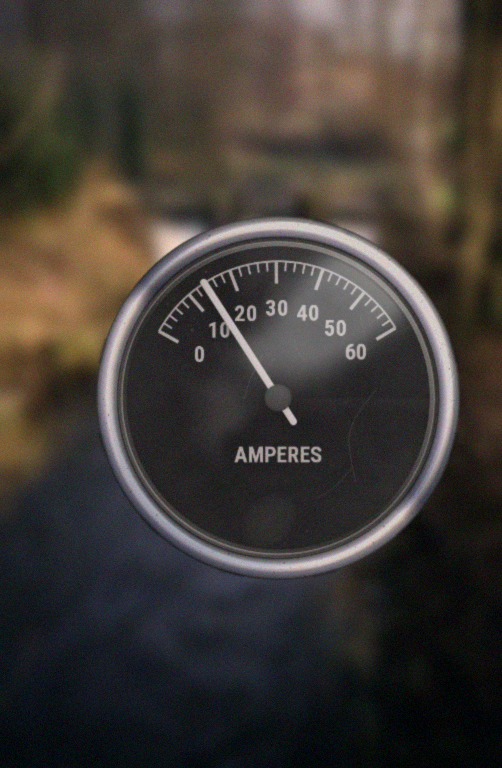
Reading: 14; A
